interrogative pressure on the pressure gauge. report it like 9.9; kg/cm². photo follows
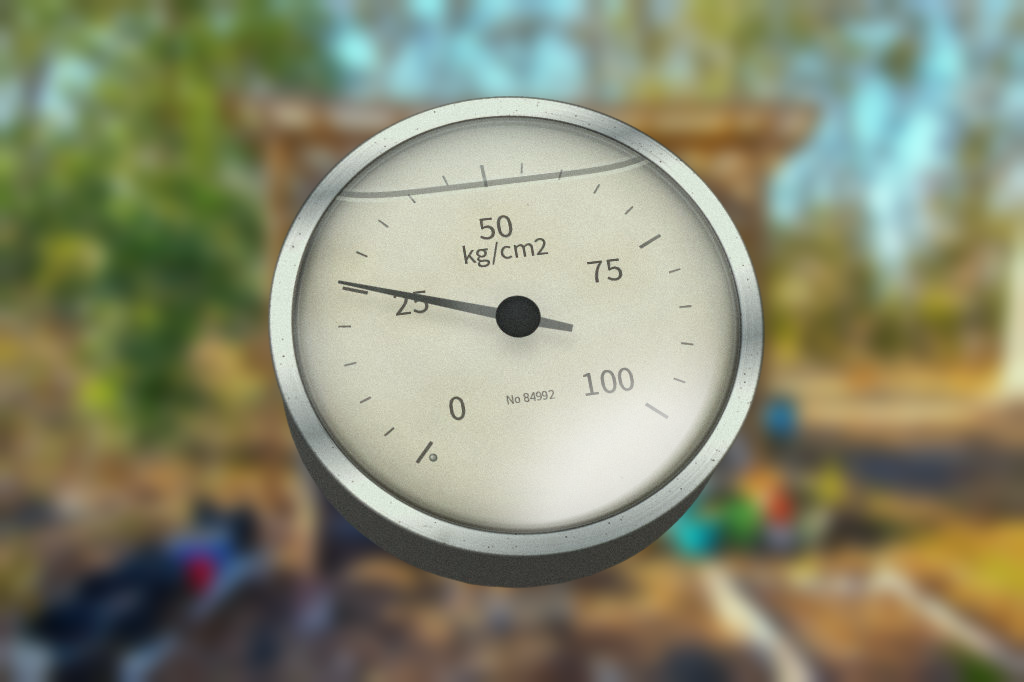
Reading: 25; kg/cm²
